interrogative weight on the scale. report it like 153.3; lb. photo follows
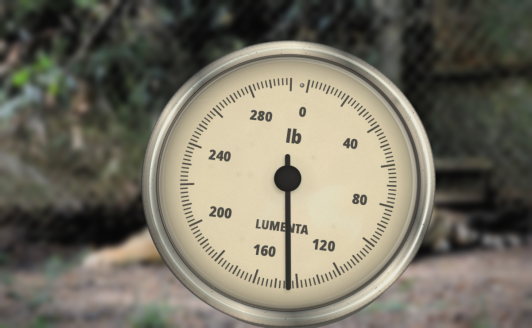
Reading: 144; lb
